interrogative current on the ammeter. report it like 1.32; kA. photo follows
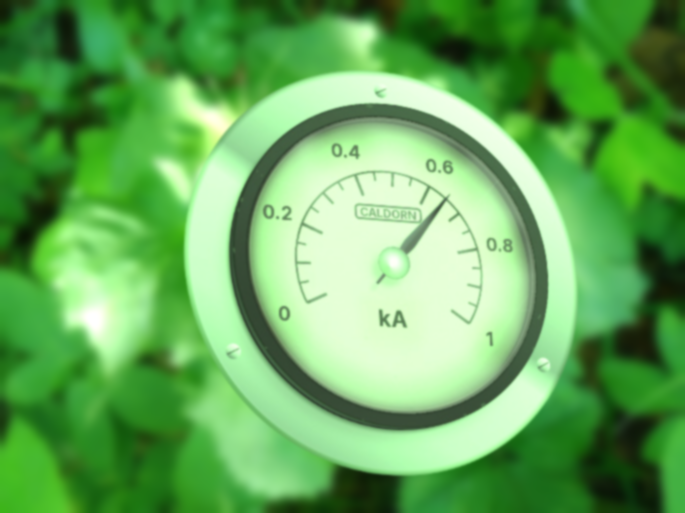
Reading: 0.65; kA
